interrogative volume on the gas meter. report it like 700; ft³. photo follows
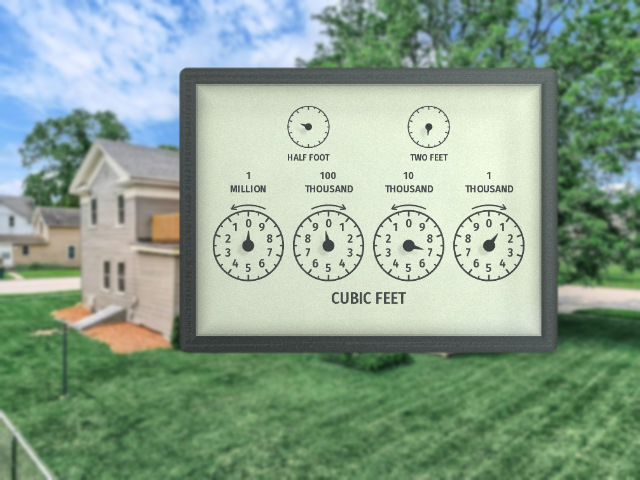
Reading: 997100; ft³
